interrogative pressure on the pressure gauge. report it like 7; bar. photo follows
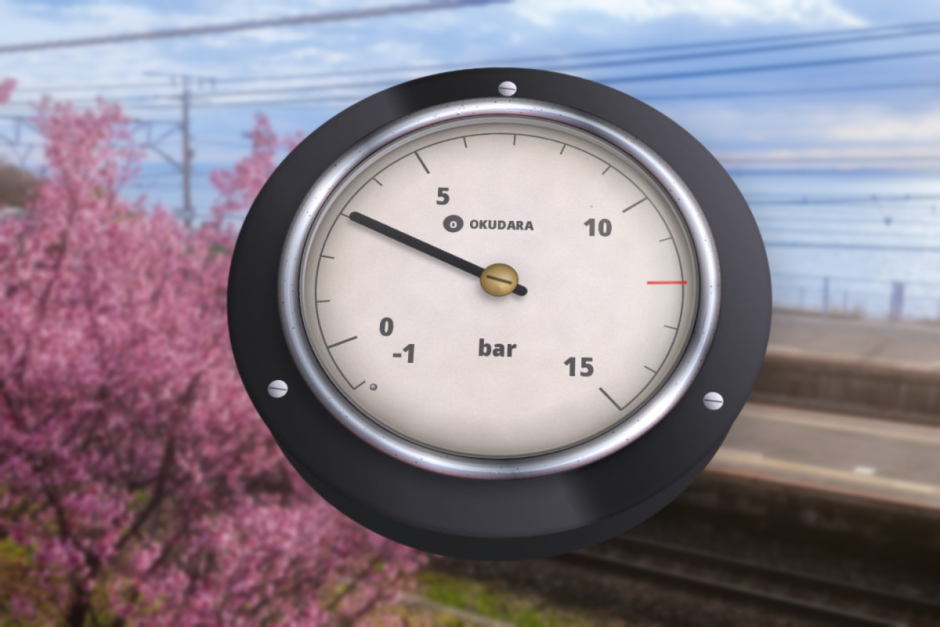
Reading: 3; bar
